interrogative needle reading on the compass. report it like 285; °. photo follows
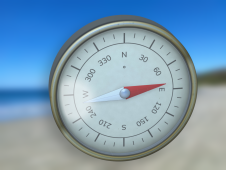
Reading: 80; °
